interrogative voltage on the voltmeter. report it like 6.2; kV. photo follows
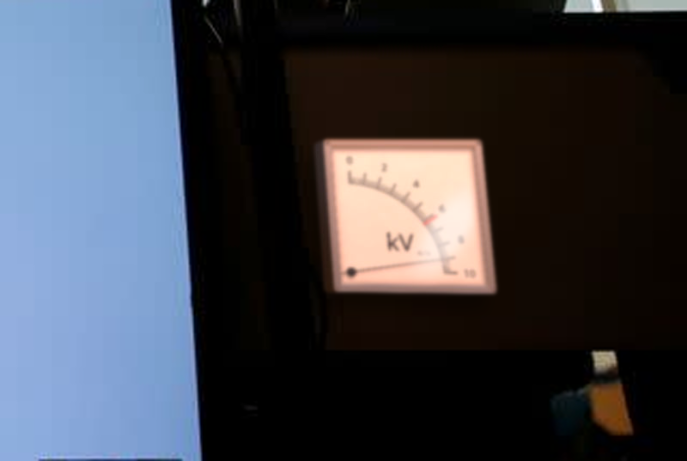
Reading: 9; kV
